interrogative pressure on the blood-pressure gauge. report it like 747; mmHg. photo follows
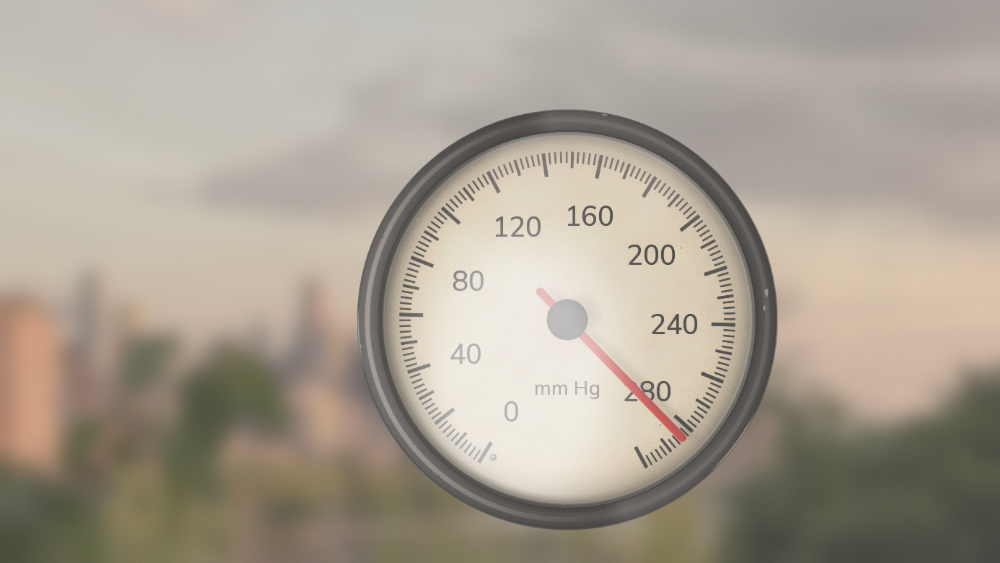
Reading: 284; mmHg
